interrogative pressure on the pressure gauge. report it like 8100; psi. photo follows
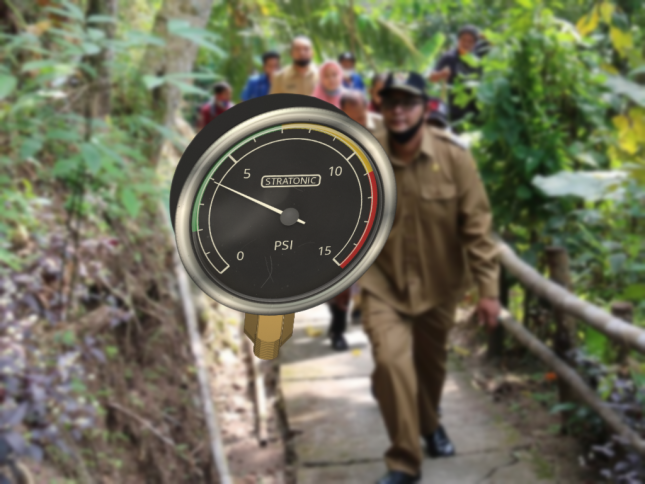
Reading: 4; psi
